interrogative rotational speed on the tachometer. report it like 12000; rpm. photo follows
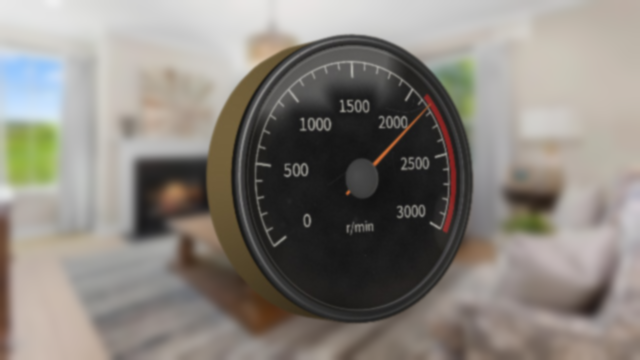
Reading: 2150; rpm
